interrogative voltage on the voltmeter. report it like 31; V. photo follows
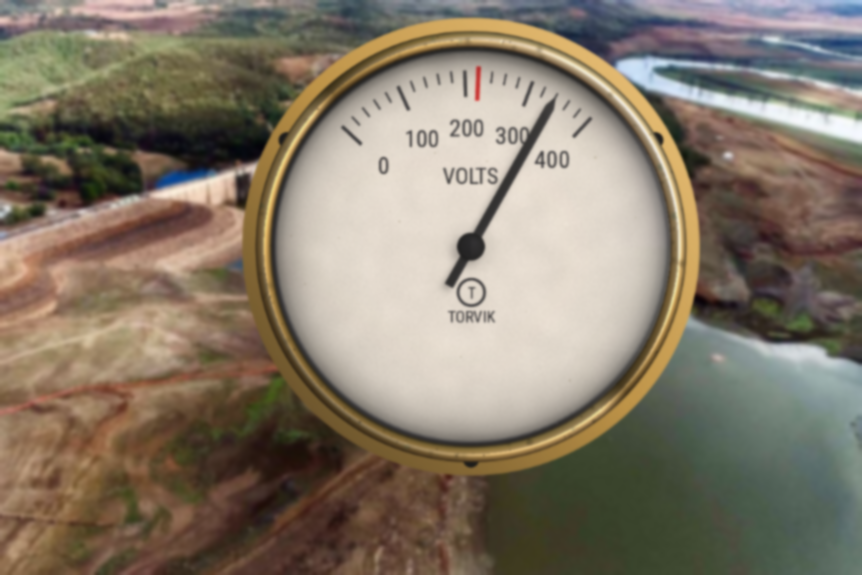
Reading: 340; V
